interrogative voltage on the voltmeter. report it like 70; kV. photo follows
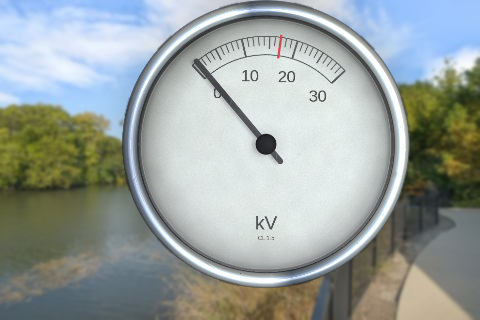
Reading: 1; kV
